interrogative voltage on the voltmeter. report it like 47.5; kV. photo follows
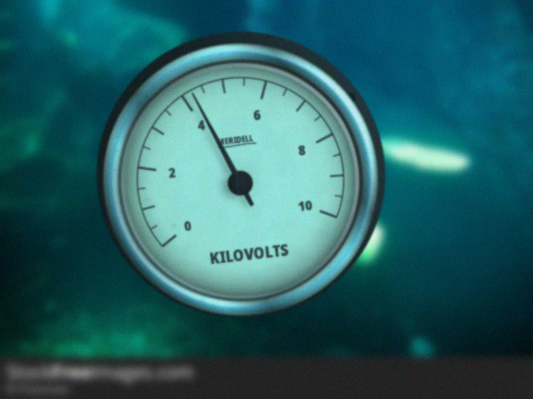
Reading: 4.25; kV
